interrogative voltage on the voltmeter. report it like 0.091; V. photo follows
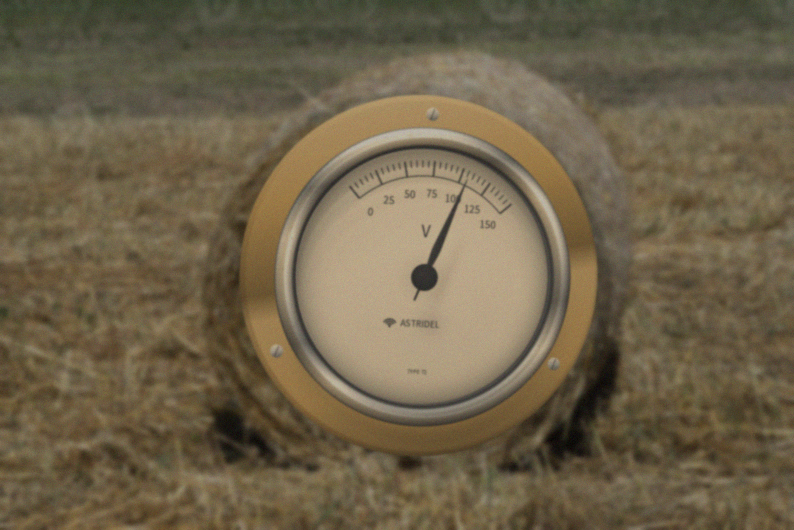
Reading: 105; V
